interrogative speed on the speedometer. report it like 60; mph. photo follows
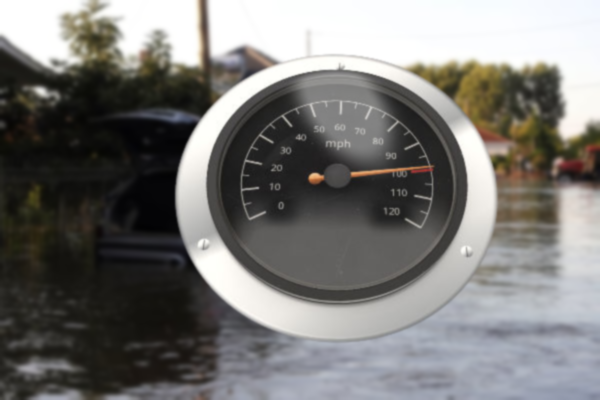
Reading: 100; mph
